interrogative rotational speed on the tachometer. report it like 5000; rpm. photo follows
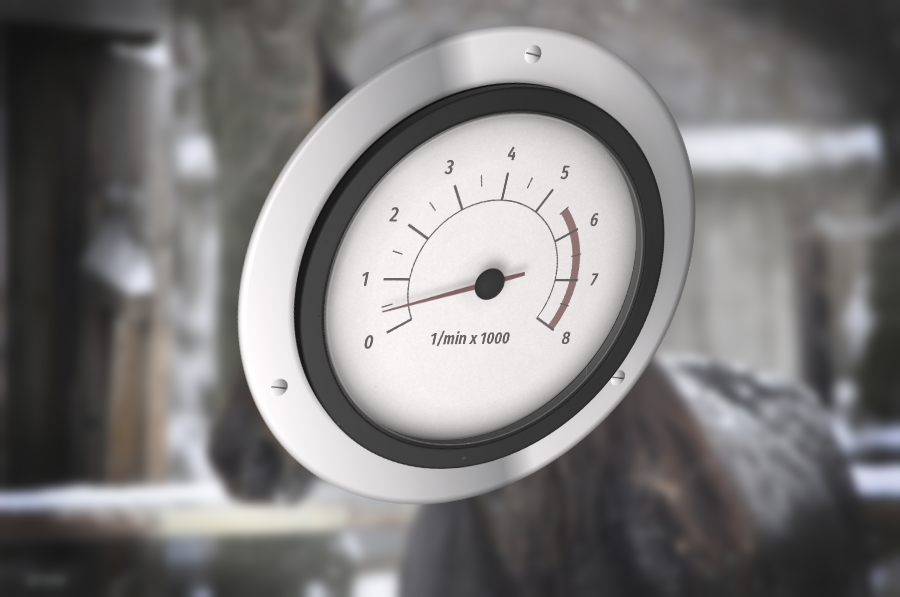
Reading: 500; rpm
